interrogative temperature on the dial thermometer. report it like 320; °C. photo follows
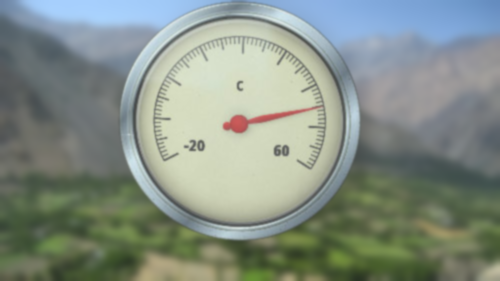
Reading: 45; °C
